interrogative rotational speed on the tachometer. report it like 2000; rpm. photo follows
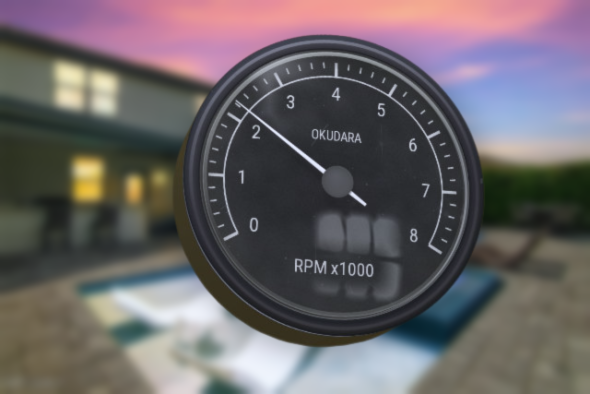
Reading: 2200; rpm
